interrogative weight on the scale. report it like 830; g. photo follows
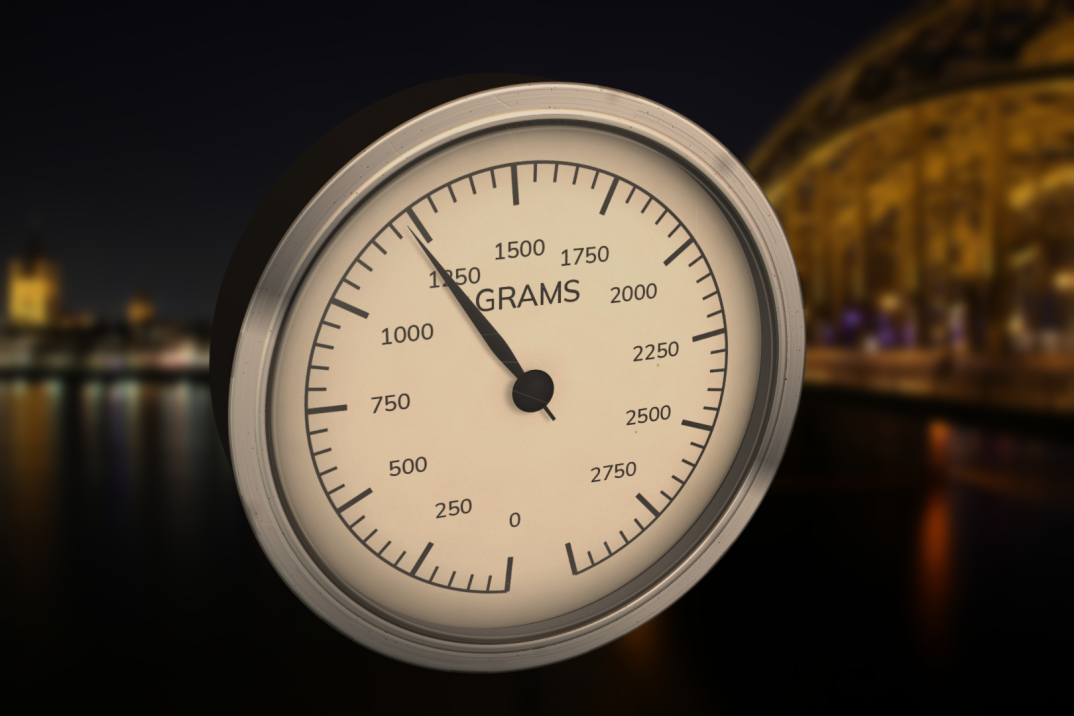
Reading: 1225; g
